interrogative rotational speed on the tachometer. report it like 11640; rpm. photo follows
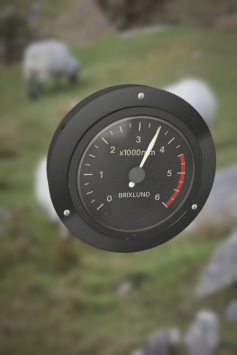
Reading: 3500; rpm
